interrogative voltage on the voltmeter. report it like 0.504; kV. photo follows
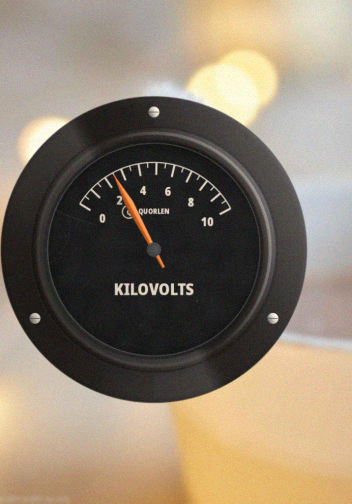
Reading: 2.5; kV
